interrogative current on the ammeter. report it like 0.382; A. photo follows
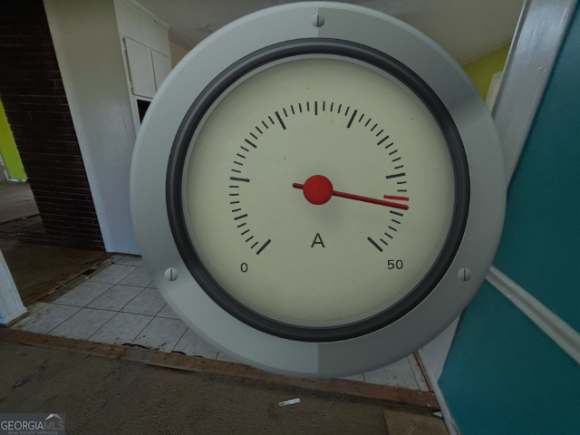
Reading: 44; A
